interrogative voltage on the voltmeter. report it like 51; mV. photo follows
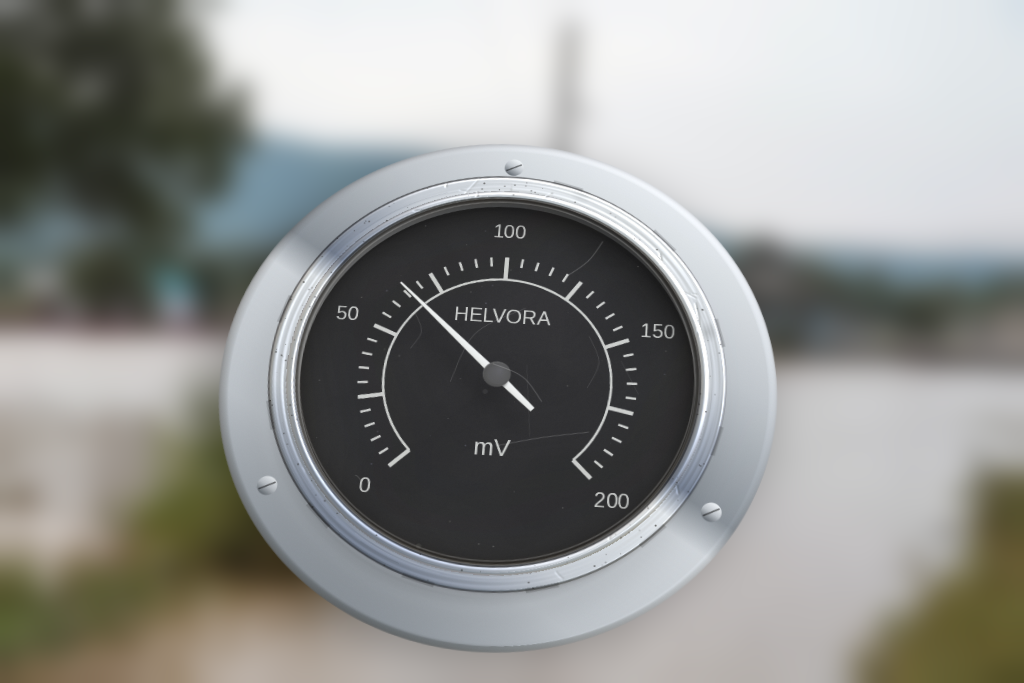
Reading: 65; mV
